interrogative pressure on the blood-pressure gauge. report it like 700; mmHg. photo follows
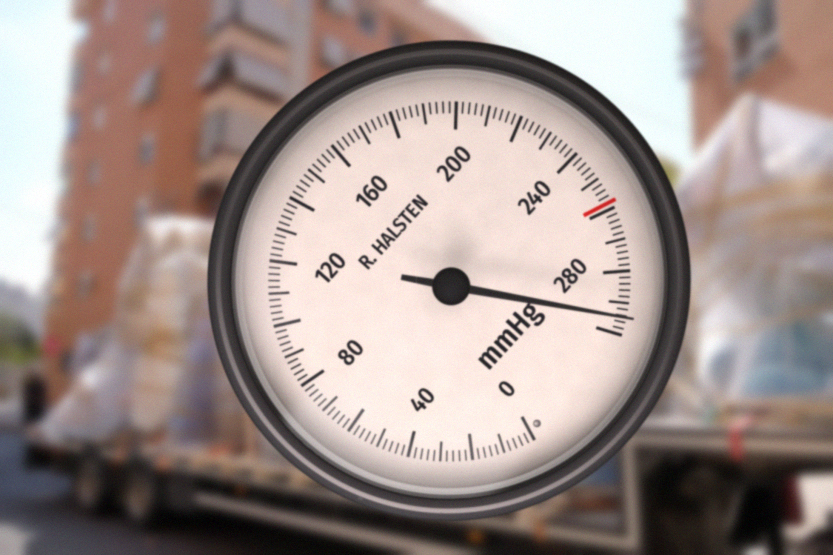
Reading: 294; mmHg
